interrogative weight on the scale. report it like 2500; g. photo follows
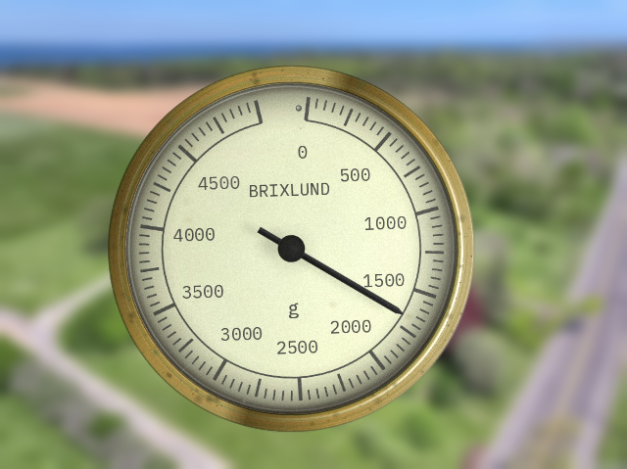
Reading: 1675; g
